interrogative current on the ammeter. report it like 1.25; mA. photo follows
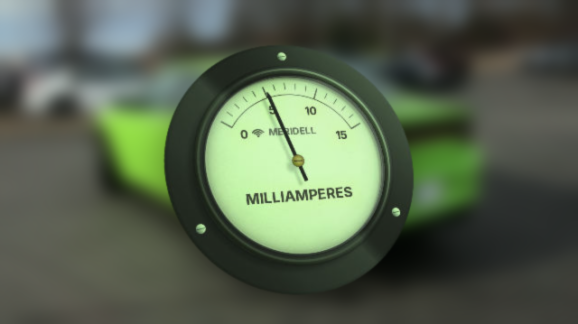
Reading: 5; mA
